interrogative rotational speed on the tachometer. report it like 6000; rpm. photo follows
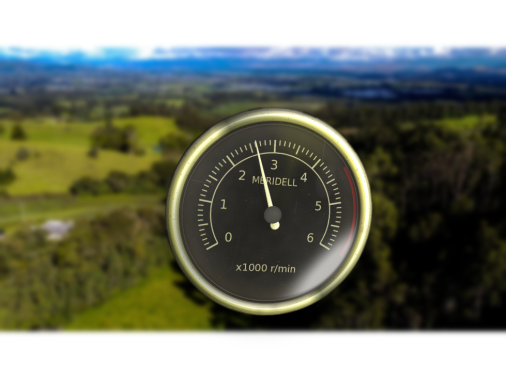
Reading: 2600; rpm
